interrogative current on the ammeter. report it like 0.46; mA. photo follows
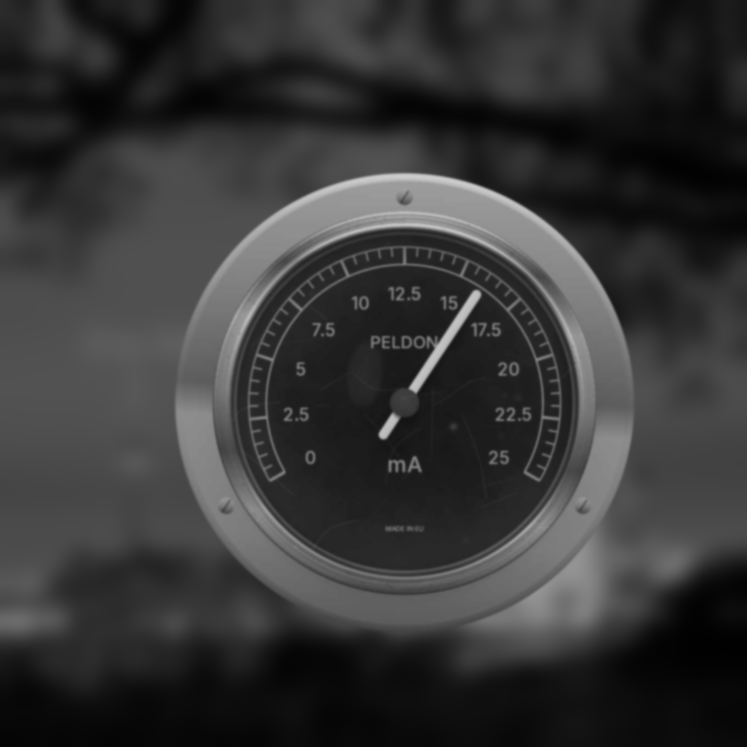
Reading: 16; mA
